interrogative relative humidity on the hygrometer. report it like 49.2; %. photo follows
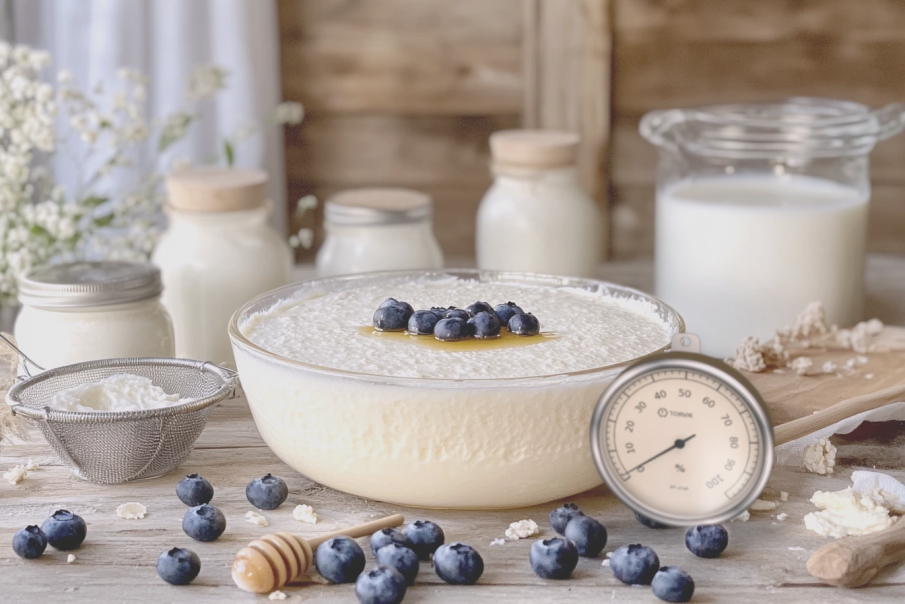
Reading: 2; %
